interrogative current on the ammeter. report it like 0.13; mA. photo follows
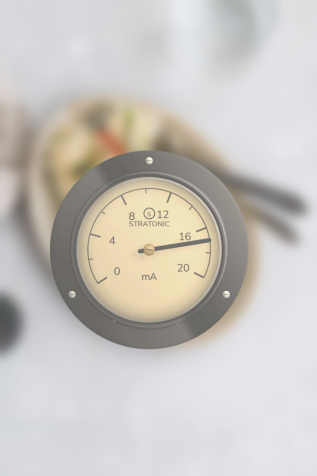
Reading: 17; mA
